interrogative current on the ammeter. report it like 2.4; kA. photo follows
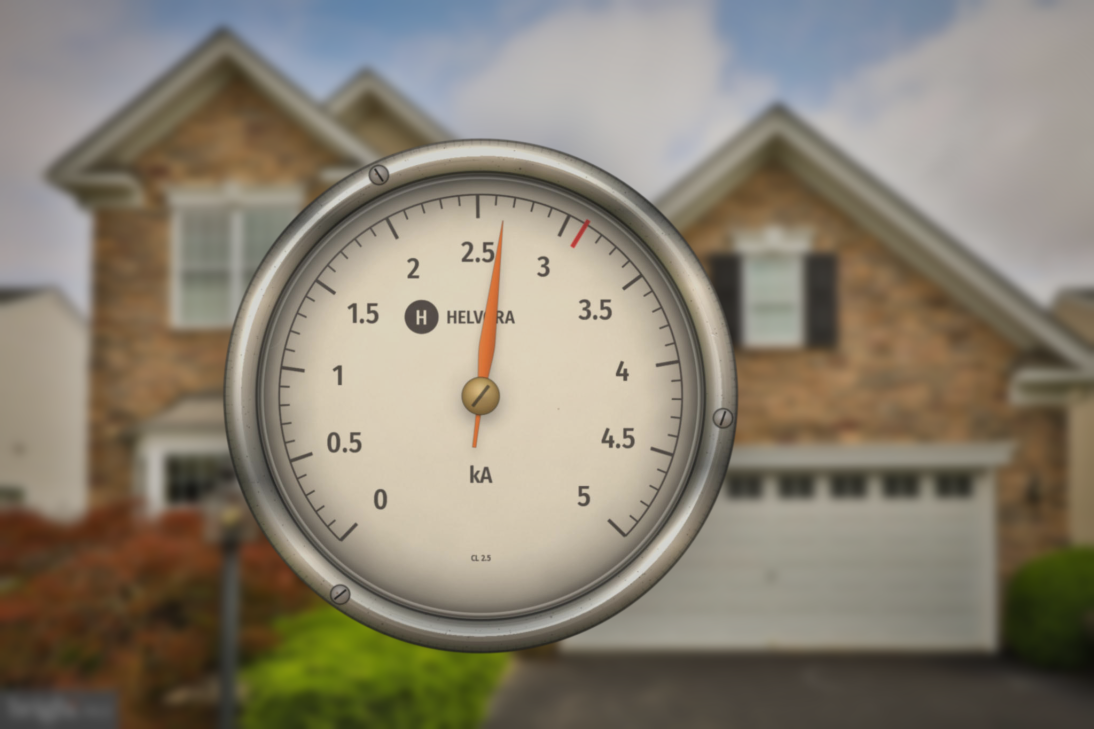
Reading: 2.65; kA
